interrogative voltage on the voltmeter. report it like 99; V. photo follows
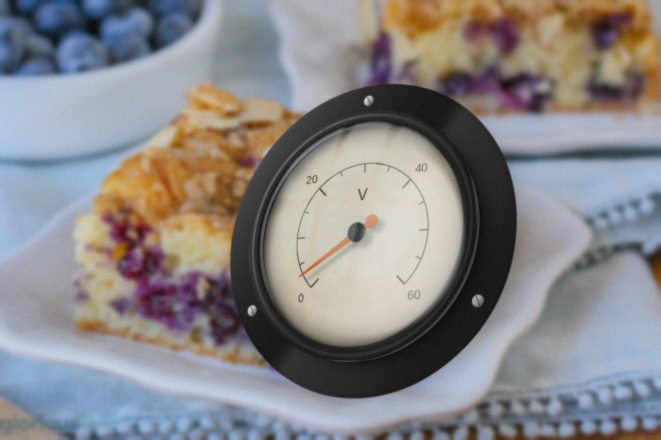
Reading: 2.5; V
